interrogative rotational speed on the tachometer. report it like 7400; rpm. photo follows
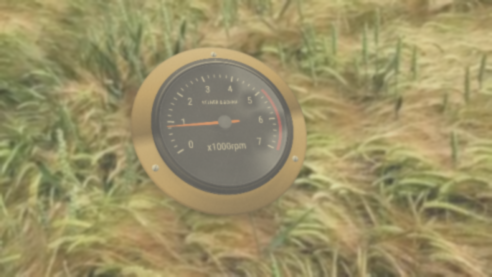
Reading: 800; rpm
